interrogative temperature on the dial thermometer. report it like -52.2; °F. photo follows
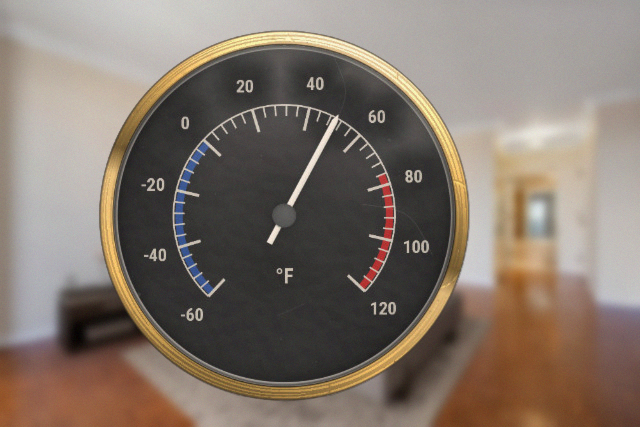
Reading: 50; °F
